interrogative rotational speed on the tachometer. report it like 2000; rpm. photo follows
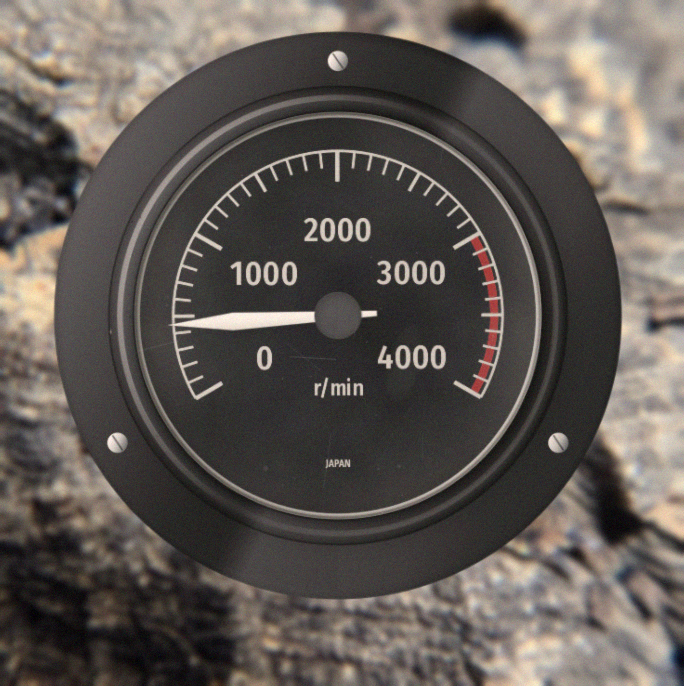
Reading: 450; rpm
